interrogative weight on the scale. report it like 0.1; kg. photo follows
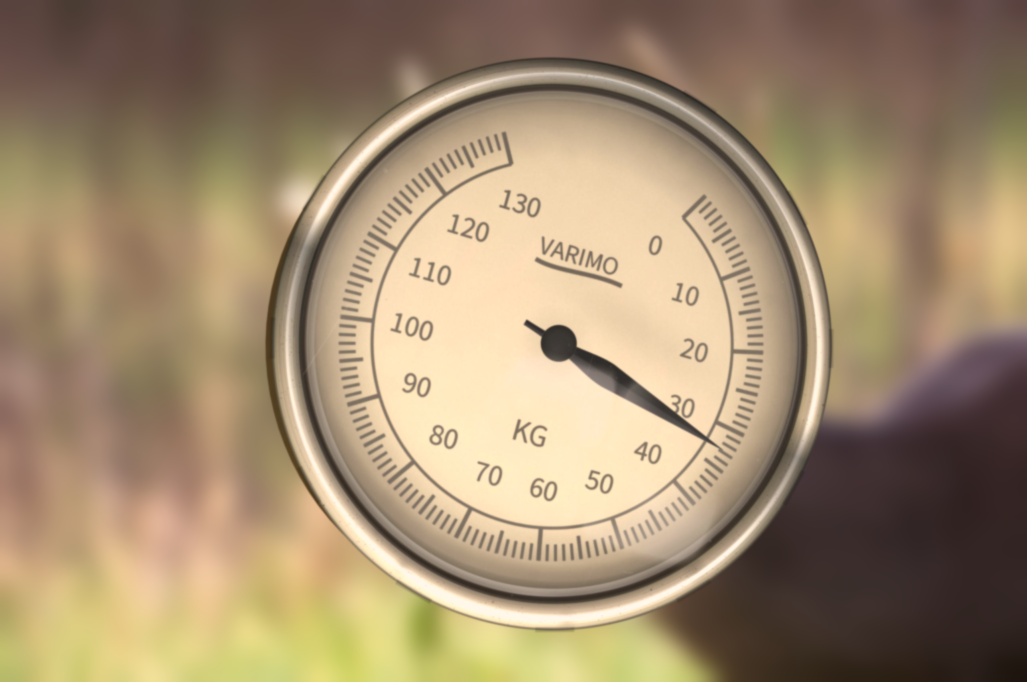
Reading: 33; kg
